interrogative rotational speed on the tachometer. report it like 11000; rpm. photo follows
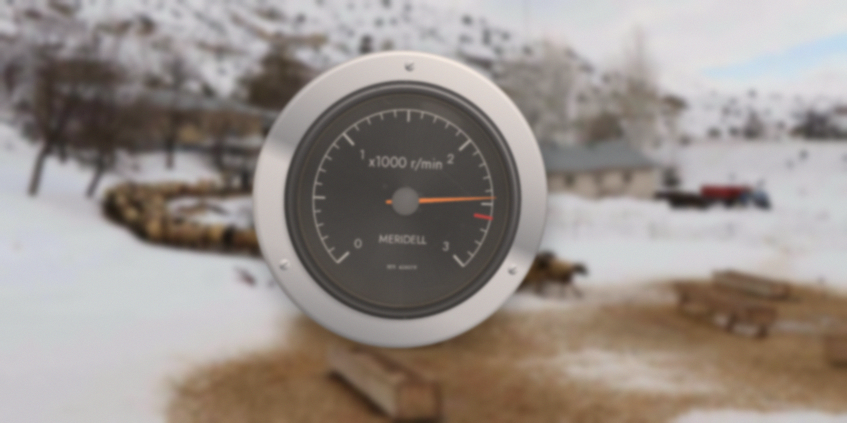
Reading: 2450; rpm
